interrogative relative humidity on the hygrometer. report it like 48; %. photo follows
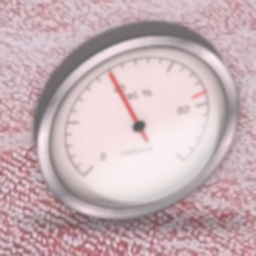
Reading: 40; %
